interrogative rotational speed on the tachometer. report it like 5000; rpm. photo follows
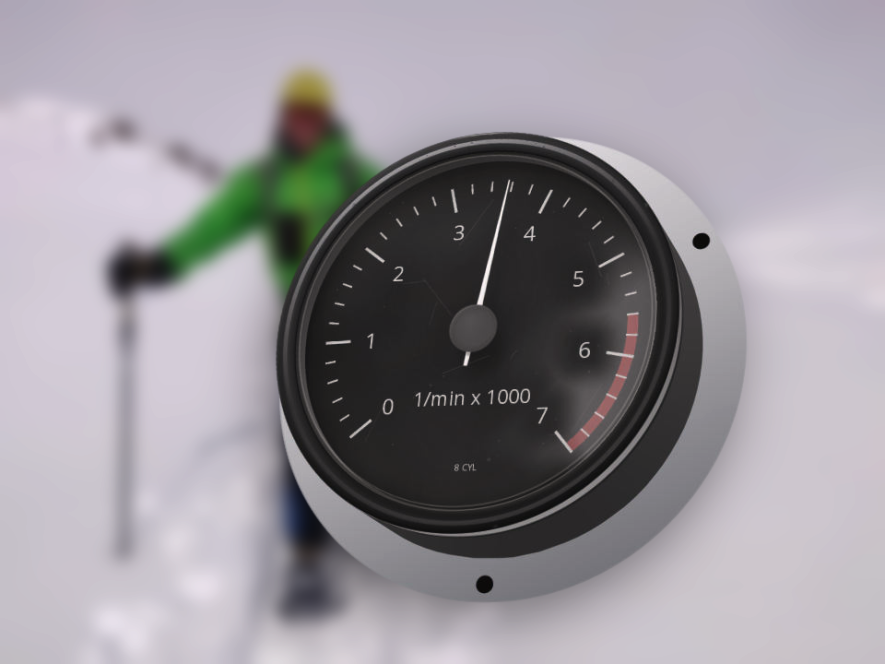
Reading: 3600; rpm
